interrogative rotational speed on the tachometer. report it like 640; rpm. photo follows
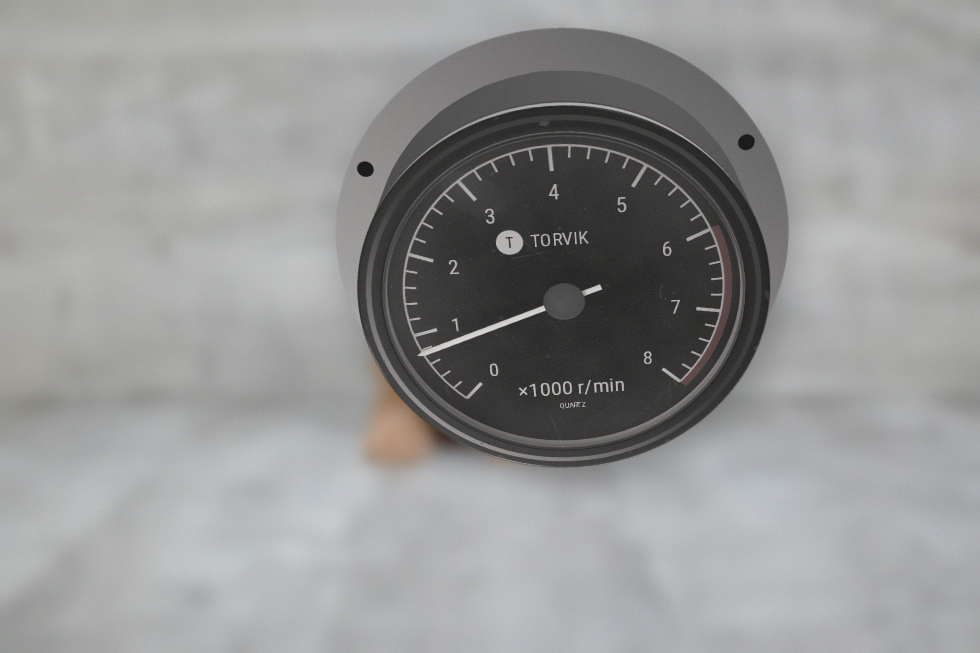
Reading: 800; rpm
